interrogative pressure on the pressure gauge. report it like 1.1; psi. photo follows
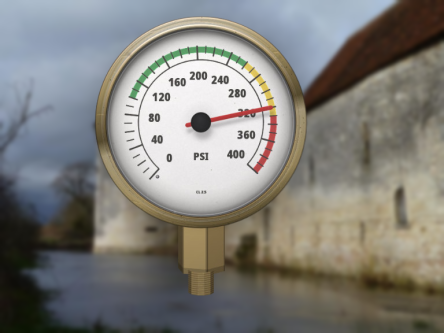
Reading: 320; psi
